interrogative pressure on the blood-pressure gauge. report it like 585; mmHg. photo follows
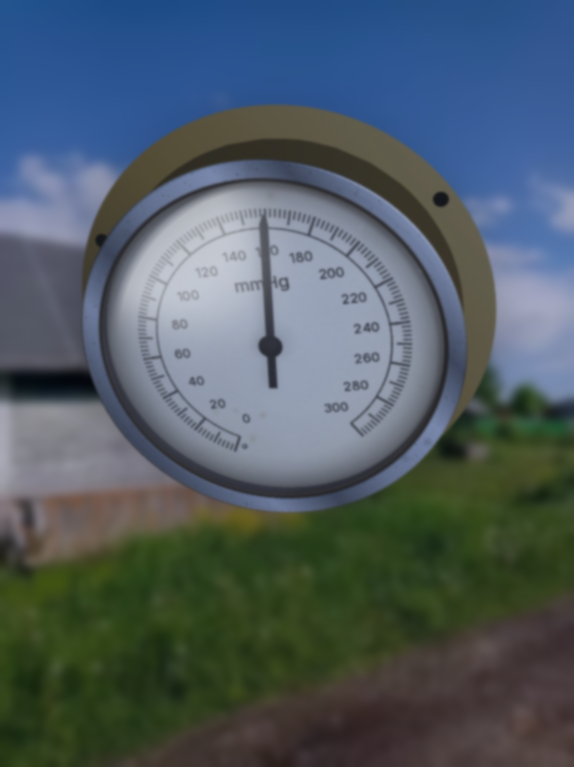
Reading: 160; mmHg
